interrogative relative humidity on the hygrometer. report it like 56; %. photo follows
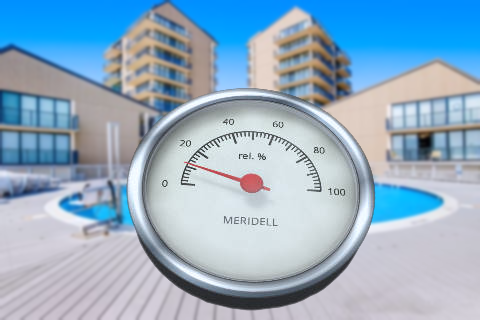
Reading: 10; %
